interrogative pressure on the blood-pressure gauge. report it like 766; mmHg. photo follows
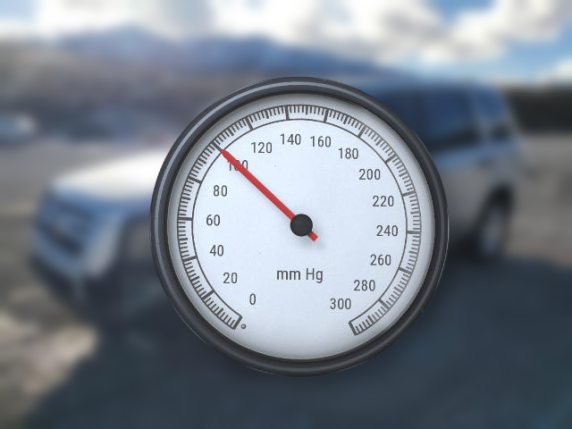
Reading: 100; mmHg
